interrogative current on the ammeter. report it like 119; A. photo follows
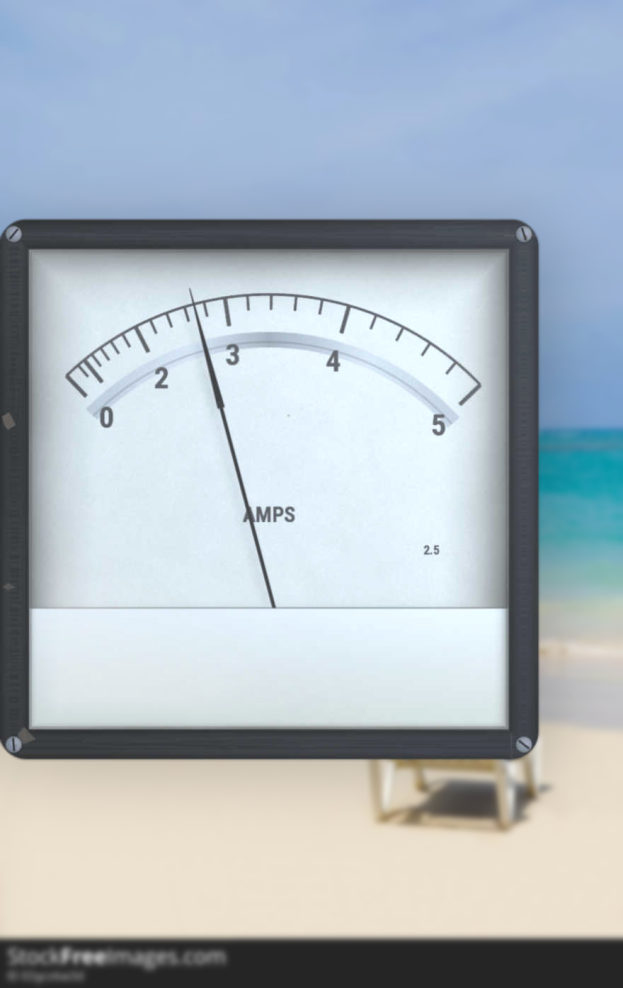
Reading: 2.7; A
